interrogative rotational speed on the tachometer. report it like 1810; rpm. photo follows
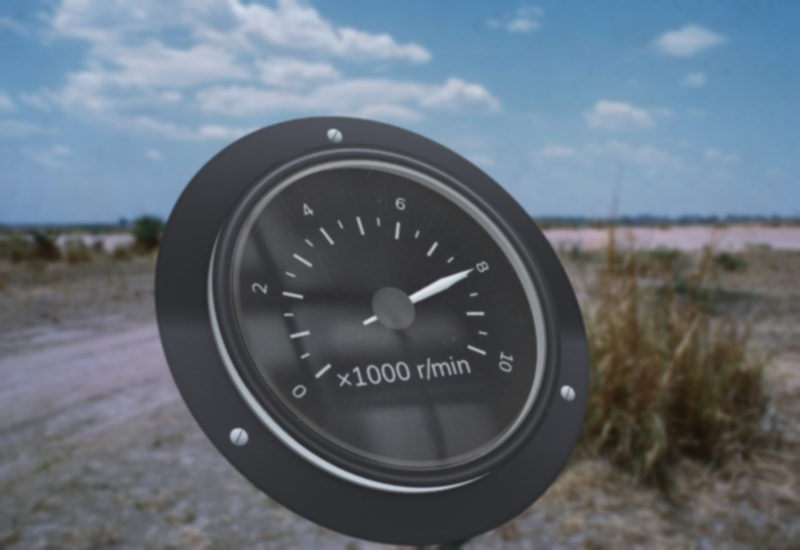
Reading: 8000; rpm
